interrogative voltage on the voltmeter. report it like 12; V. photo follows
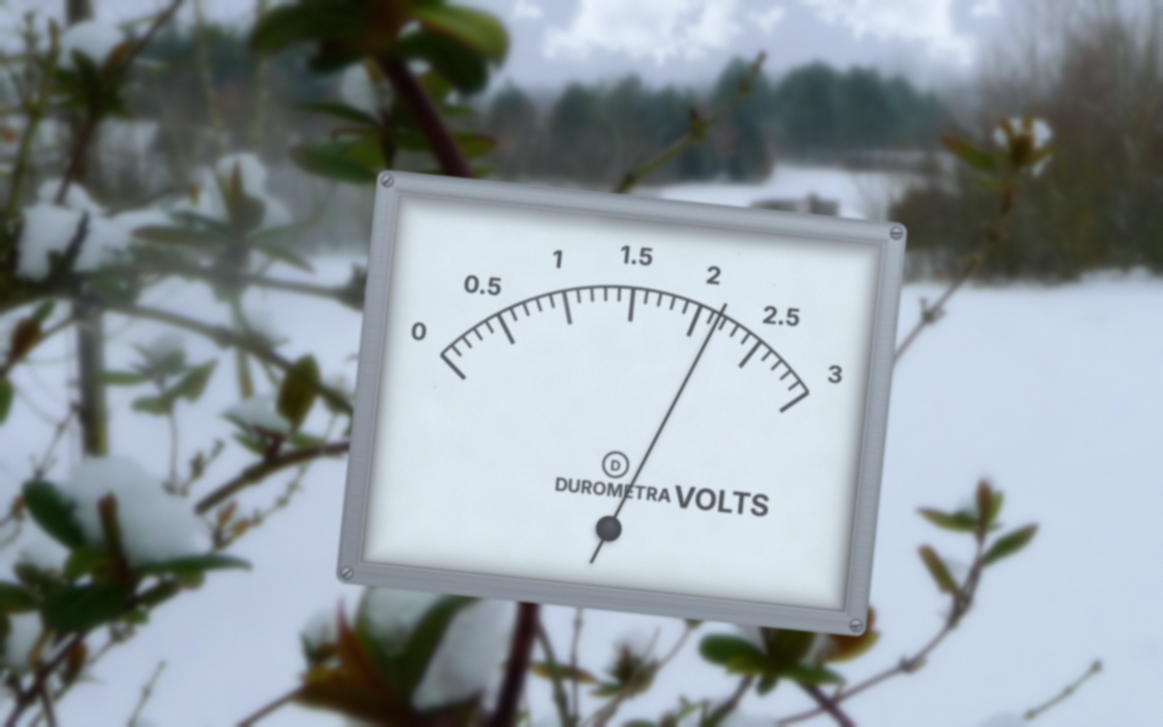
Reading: 2.15; V
